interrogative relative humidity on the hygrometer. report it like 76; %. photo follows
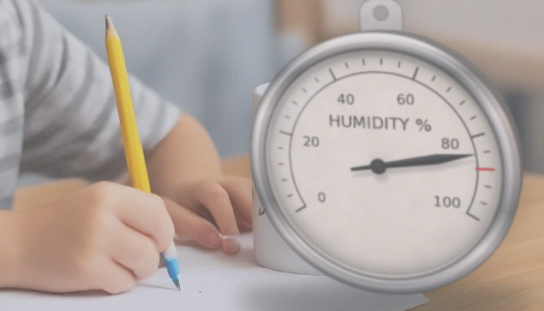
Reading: 84; %
